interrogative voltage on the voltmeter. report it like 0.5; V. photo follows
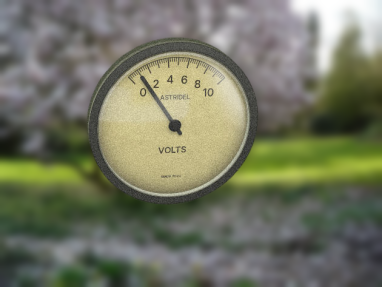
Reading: 1; V
